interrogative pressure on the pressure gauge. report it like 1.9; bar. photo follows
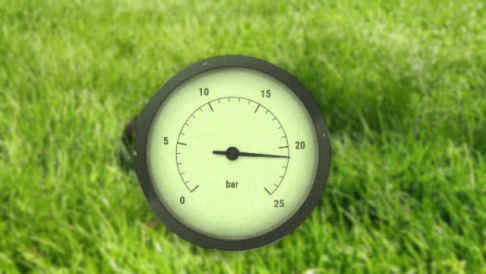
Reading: 21; bar
